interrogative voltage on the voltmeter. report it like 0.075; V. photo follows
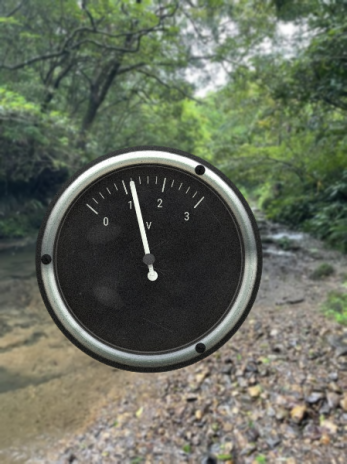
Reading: 1.2; V
